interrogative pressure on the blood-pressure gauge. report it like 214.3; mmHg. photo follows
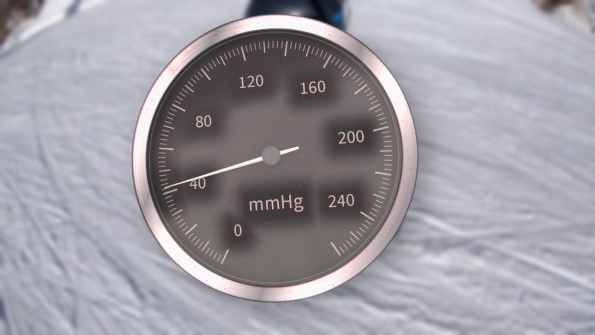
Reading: 42; mmHg
